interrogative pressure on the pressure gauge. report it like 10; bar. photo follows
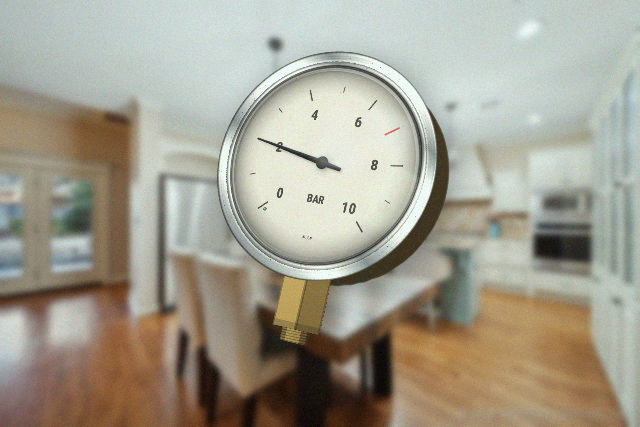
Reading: 2; bar
